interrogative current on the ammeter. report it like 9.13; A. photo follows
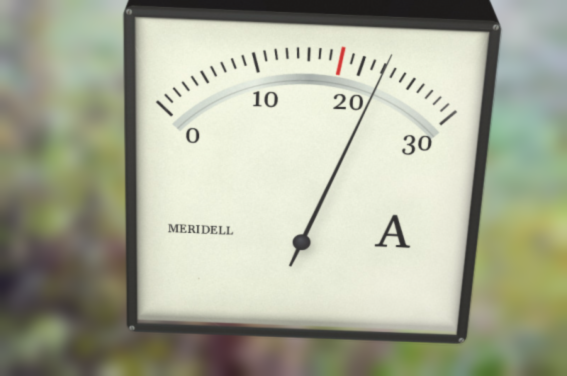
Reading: 22; A
